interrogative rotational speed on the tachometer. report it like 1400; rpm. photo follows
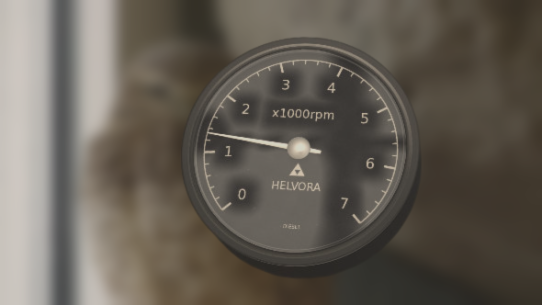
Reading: 1300; rpm
